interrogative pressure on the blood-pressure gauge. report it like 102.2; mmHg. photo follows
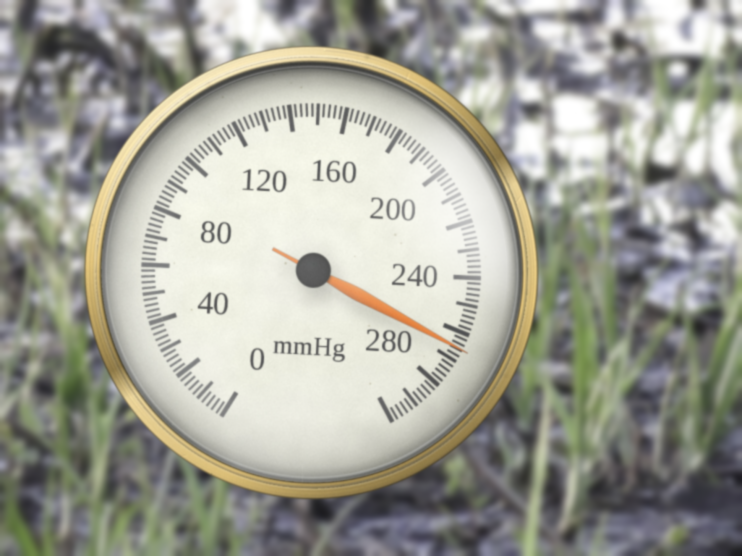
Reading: 266; mmHg
